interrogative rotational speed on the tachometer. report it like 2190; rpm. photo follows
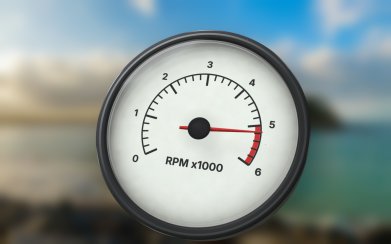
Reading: 5200; rpm
